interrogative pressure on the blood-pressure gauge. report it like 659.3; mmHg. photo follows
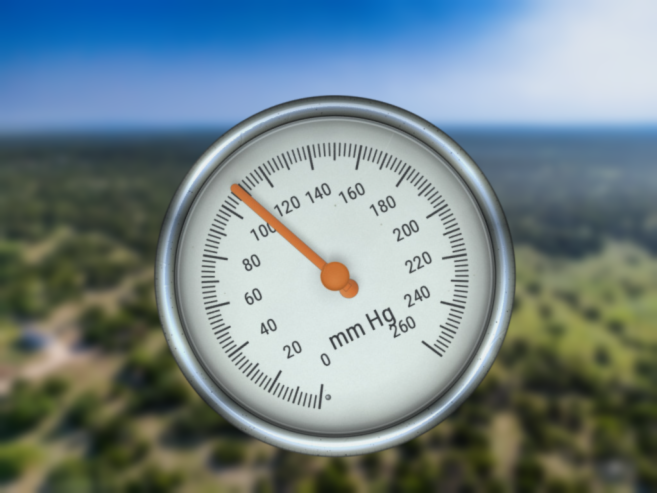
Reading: 108; mmHg
